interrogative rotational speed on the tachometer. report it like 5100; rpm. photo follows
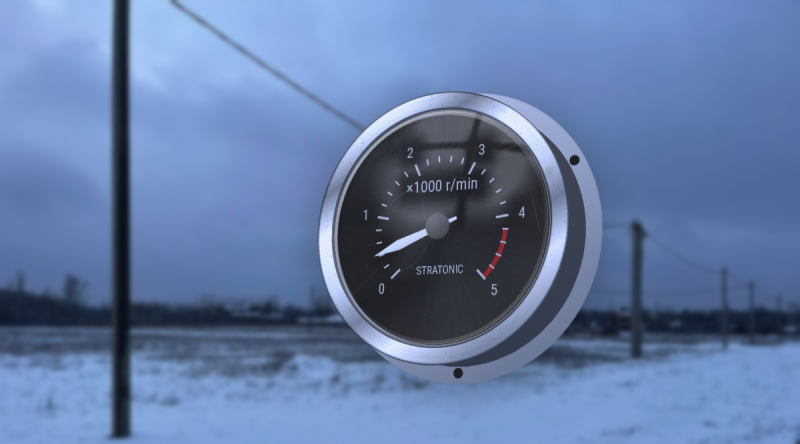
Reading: 400; rpm
